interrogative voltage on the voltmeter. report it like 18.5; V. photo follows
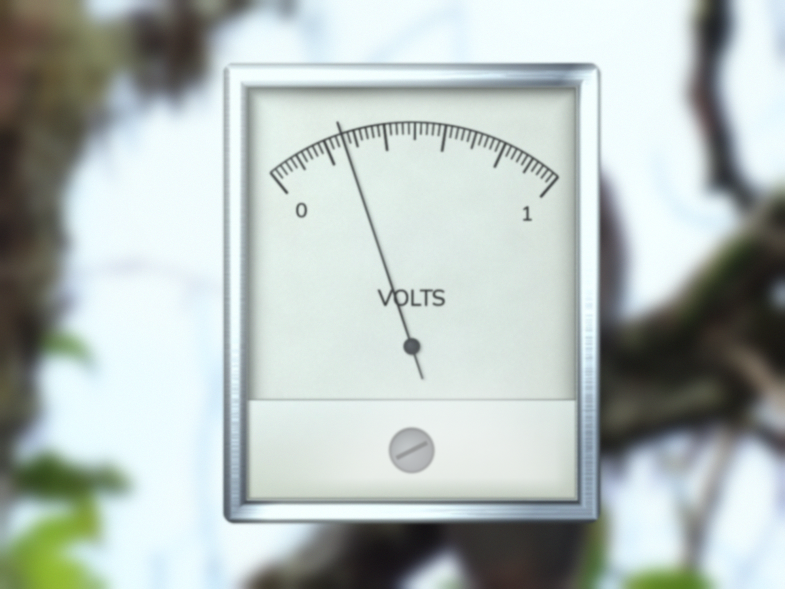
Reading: 0.26; V
